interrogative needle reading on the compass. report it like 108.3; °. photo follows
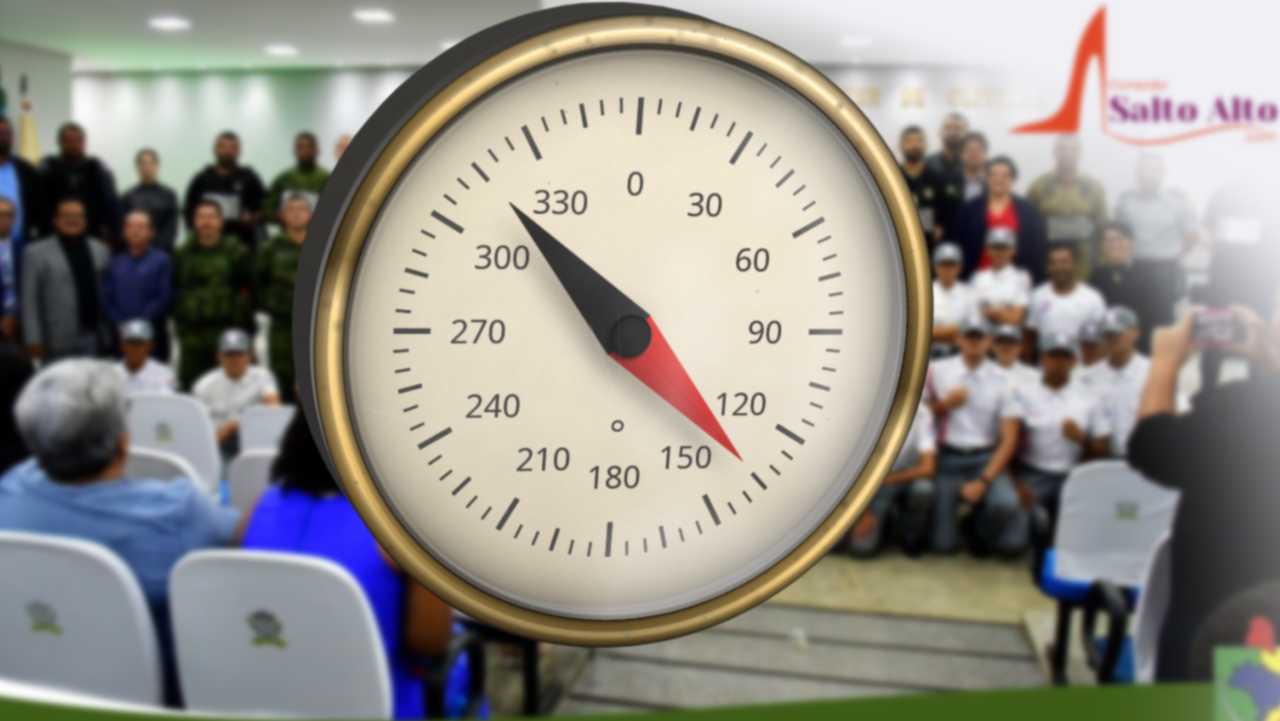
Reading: 135; °
